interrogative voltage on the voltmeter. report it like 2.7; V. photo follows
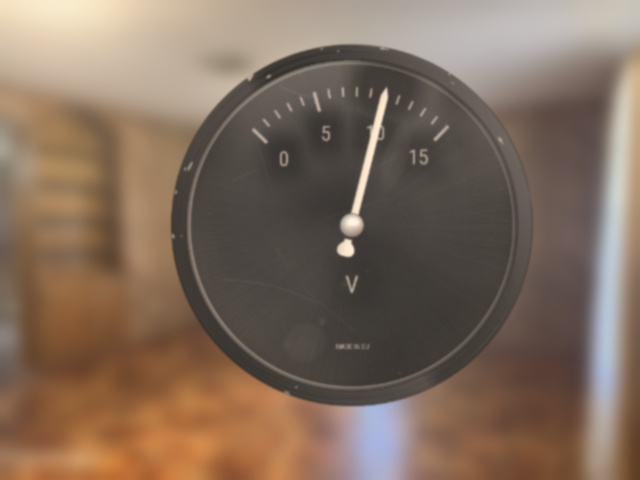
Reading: 10; V
